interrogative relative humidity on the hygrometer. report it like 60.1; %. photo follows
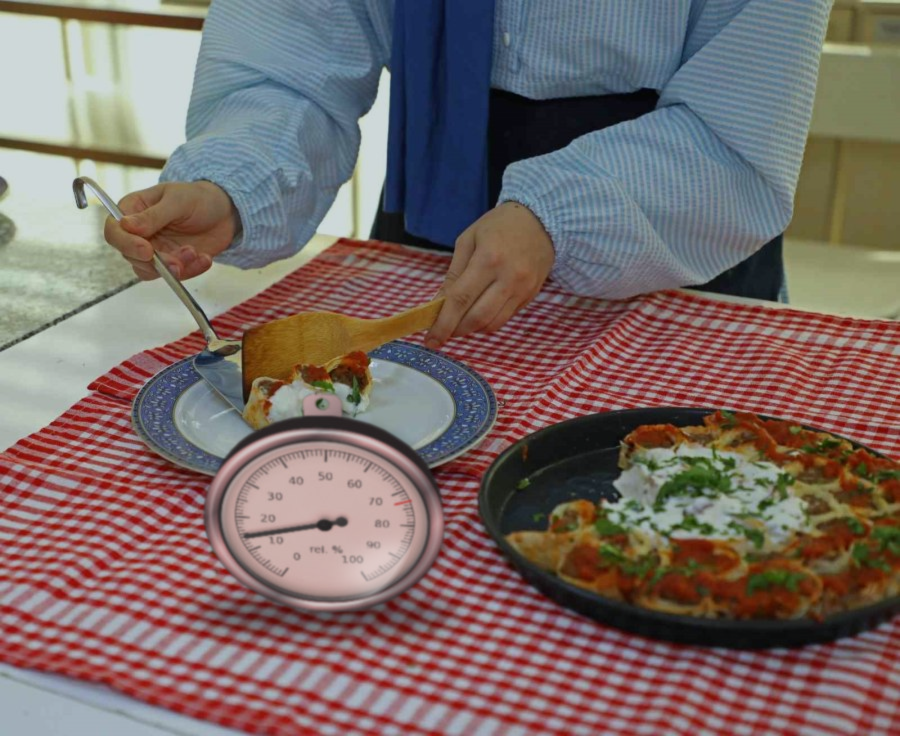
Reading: 15; %
